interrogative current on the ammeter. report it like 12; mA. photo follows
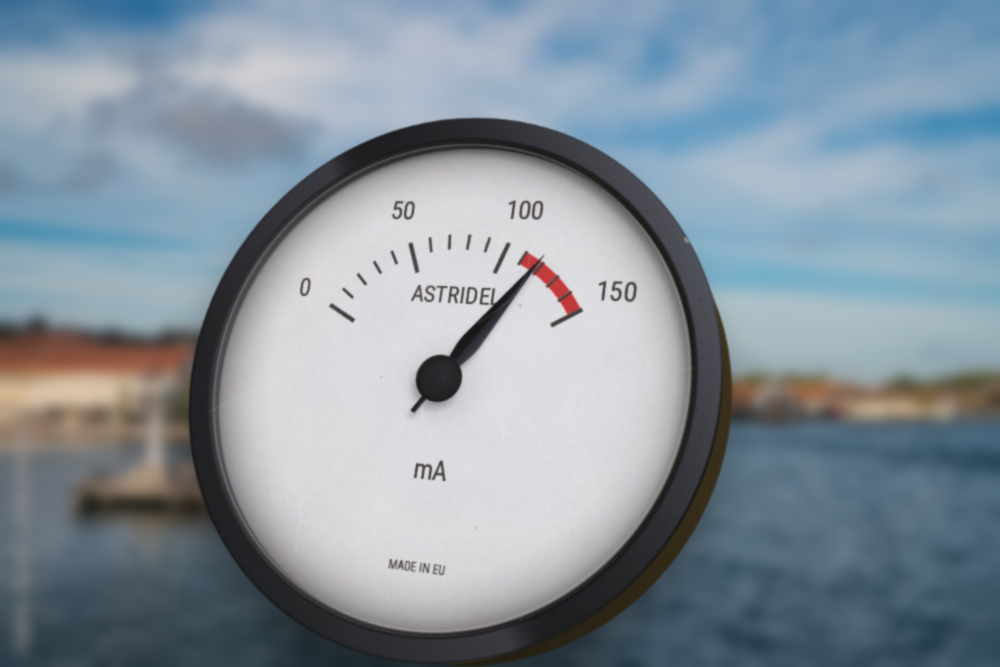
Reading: 120; mA
